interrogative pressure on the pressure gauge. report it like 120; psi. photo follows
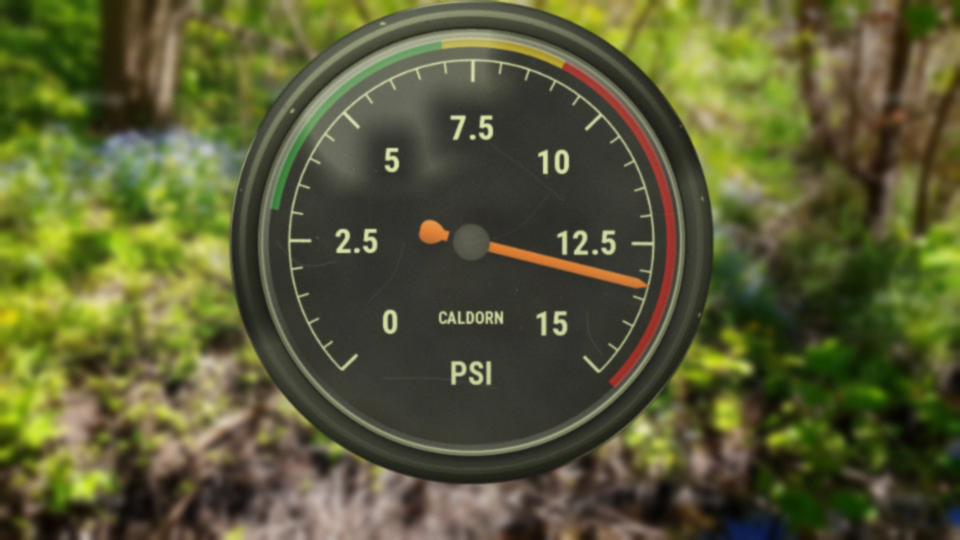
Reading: 13.25; psi
